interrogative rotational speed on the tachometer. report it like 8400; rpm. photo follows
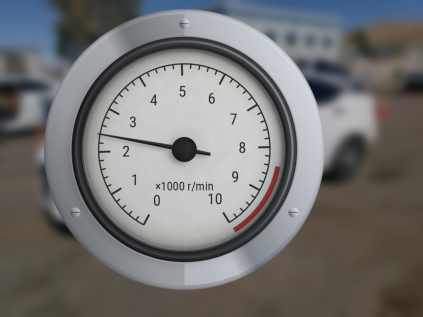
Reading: 2400; rpm
